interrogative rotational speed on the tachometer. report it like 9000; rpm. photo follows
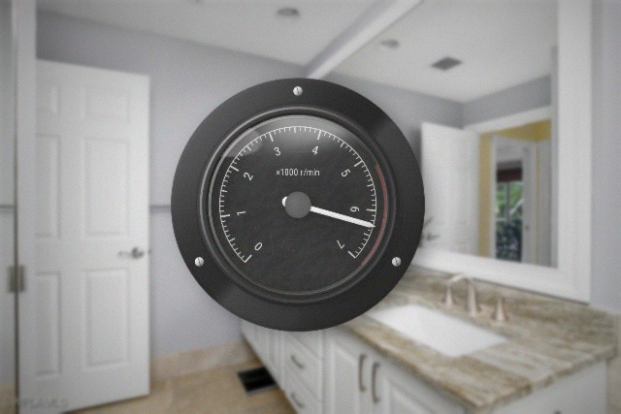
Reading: 6300; rpm
